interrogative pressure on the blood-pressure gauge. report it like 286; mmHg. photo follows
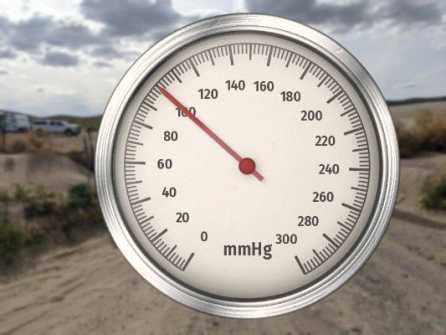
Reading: 100; mmHg
